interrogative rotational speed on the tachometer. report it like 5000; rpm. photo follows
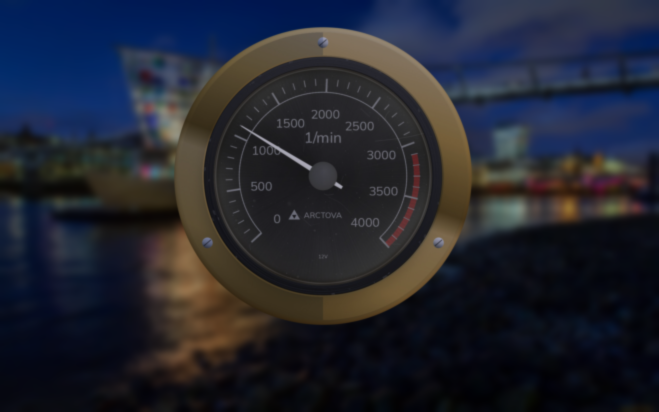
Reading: 1100; rpm
